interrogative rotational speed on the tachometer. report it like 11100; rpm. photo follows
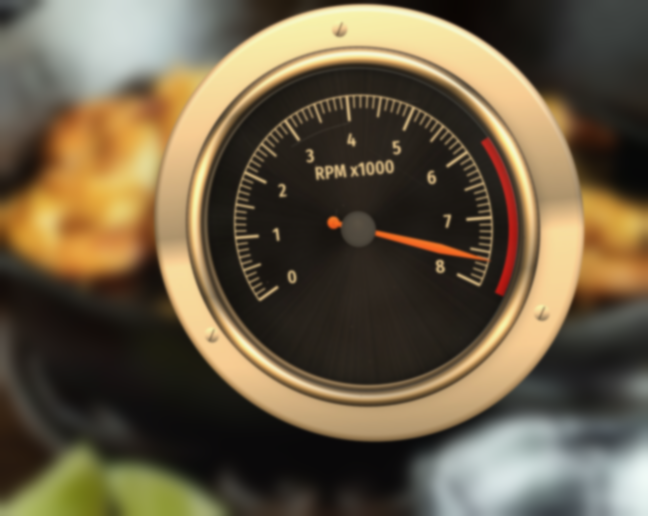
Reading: 7600; rpm
